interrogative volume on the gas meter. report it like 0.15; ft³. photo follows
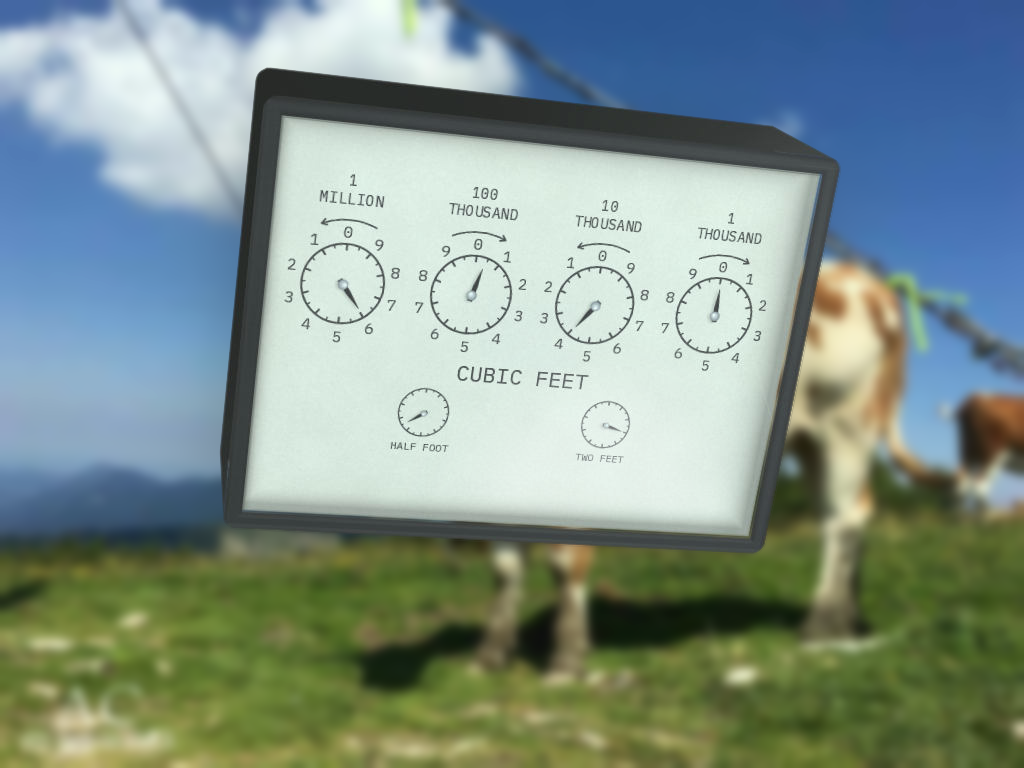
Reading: 604000; ft³
